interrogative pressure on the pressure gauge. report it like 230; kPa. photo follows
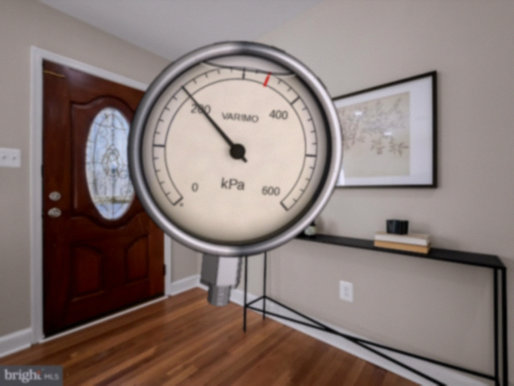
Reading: 200; kPa
